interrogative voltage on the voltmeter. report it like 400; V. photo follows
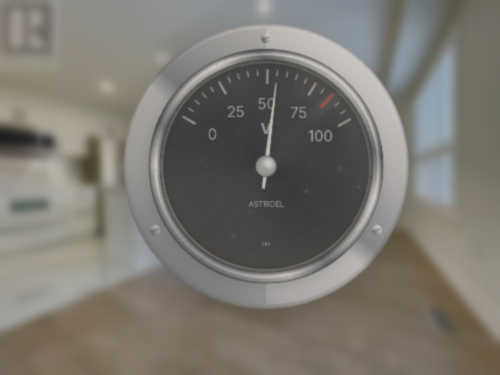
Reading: 55; V
